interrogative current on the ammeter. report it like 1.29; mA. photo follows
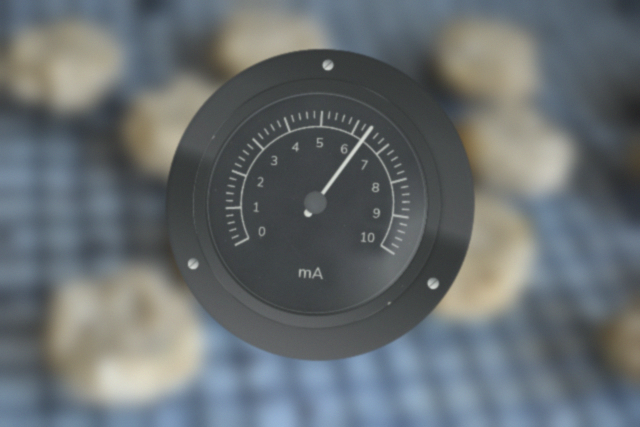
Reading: 6.4; mA
